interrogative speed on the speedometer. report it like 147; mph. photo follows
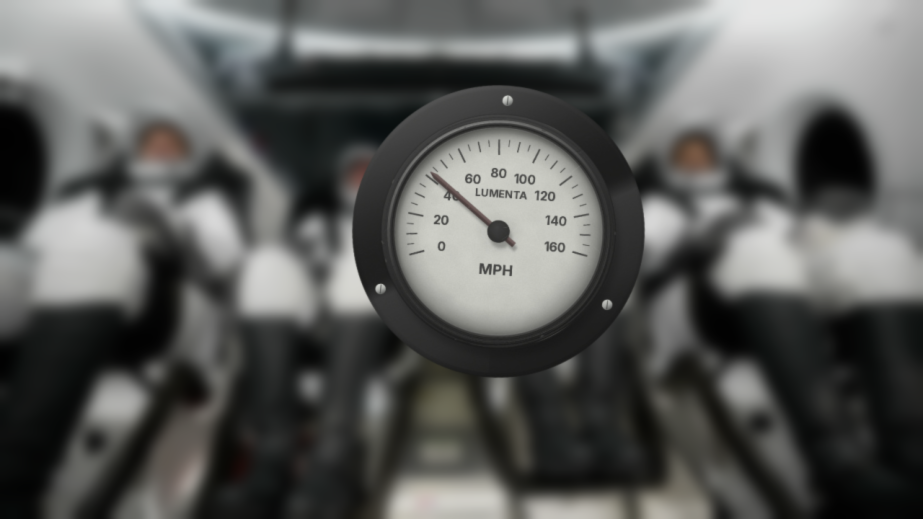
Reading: 42.5; mph
